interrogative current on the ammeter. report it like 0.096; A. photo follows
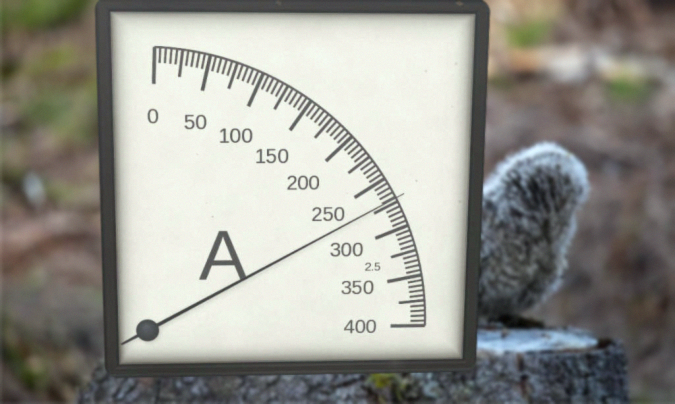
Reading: 270; A
